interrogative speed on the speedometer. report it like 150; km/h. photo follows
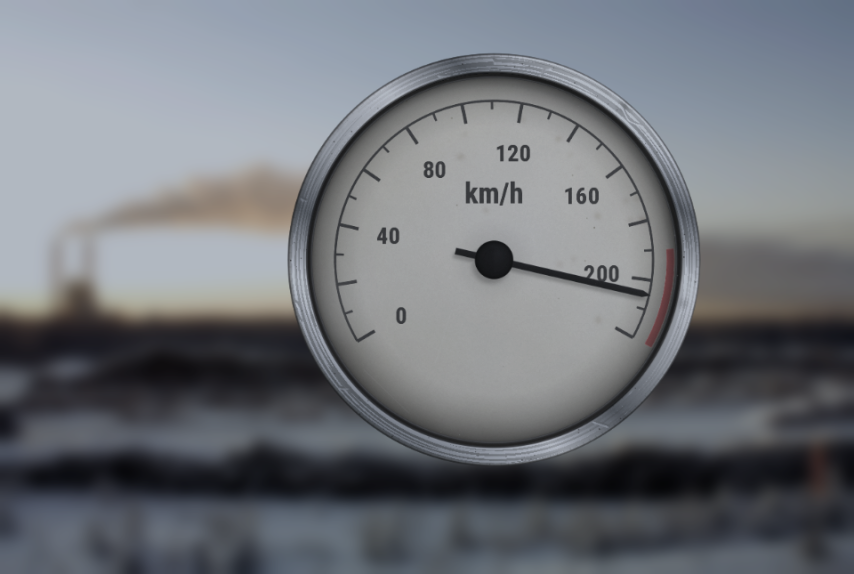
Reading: 205; km/h
